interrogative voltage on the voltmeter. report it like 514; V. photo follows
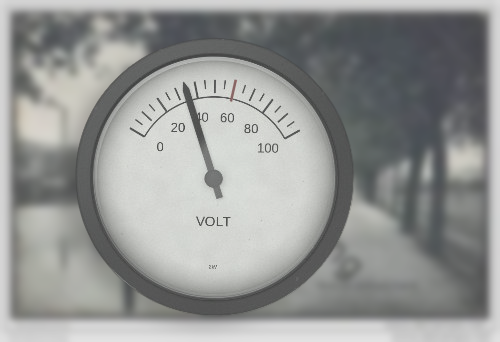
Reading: 35; V
